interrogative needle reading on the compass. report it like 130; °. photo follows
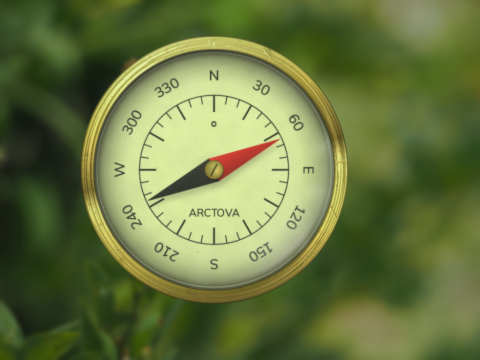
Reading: 65; °
